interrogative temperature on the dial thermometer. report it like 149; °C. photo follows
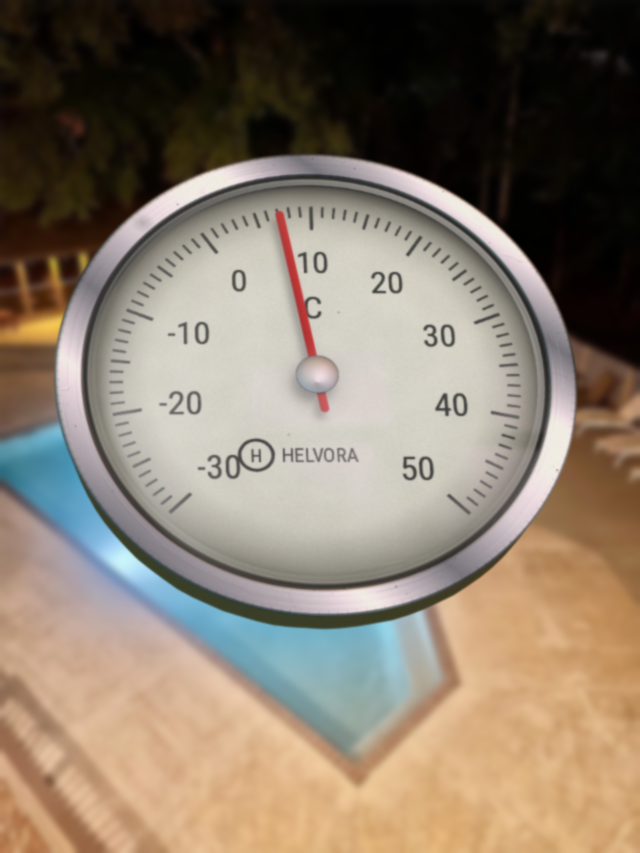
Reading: 7; °C
